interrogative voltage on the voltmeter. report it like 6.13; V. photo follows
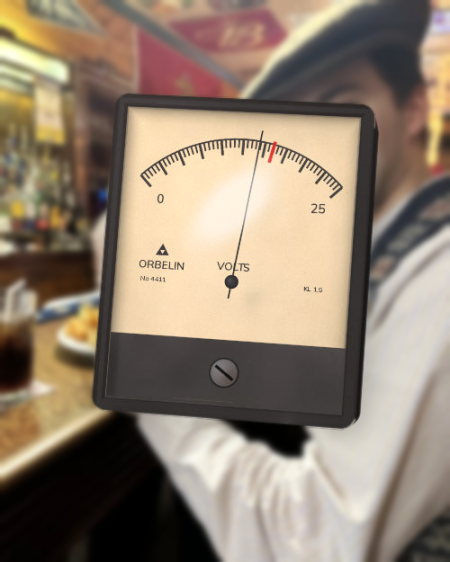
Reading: 14.5; V
